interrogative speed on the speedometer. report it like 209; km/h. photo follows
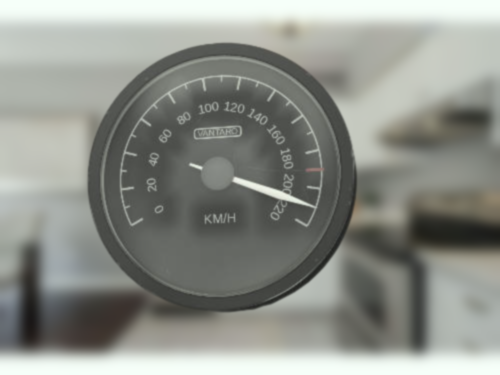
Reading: 210; km/h
